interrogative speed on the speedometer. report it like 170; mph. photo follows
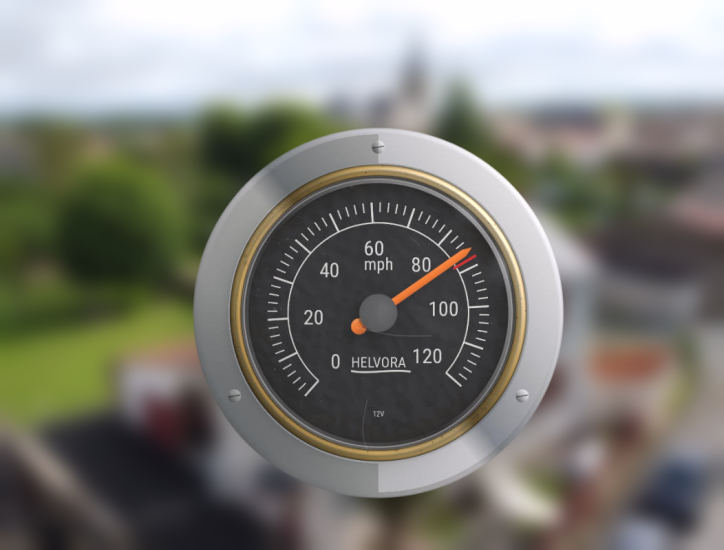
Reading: 86; mph
